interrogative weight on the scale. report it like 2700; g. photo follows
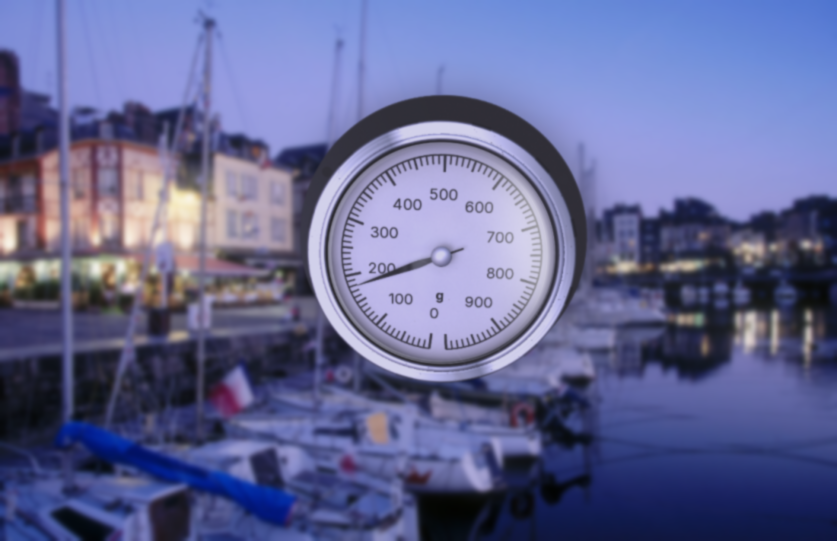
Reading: 180; g
